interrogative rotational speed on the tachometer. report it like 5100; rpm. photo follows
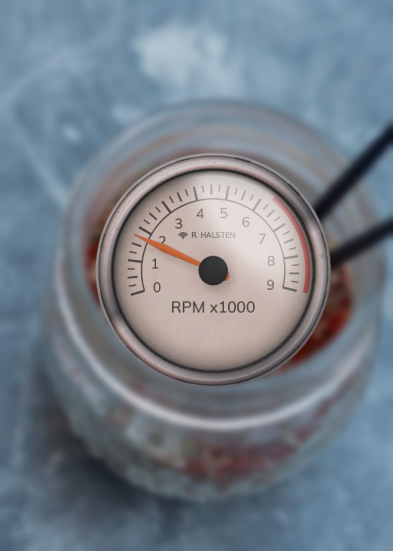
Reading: 1750; rpm
